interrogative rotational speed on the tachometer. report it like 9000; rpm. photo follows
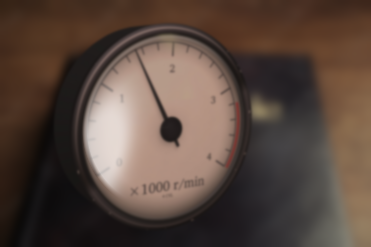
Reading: 1500; rpm
